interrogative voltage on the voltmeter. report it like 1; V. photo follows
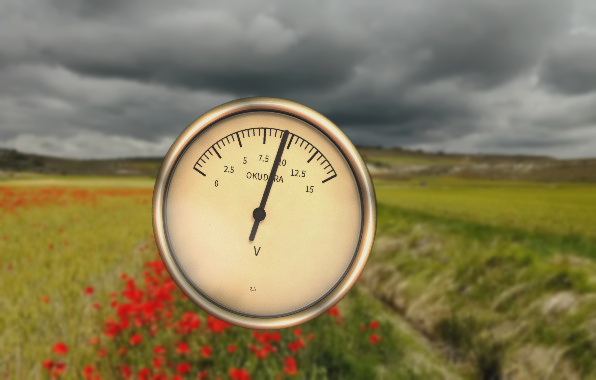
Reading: 9.5; V
